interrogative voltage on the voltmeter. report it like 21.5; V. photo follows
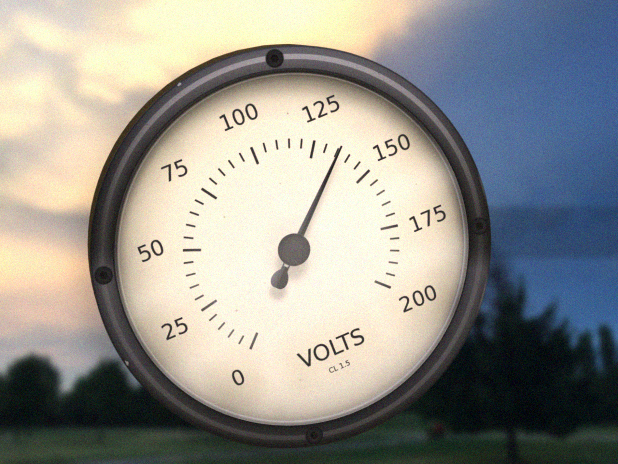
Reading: 135; V
